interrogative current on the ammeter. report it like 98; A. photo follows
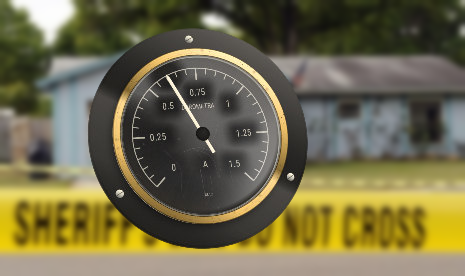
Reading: 0.6; A
